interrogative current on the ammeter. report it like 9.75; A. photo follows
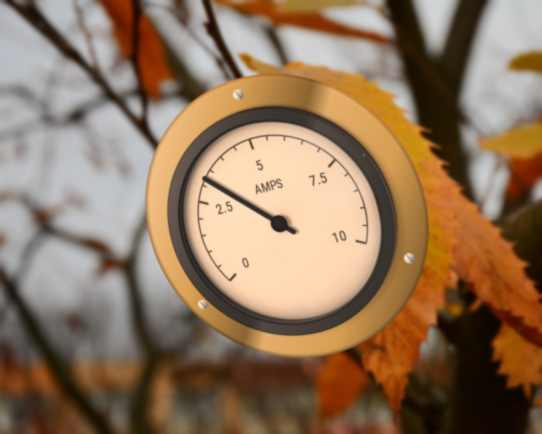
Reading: 3.25; A
